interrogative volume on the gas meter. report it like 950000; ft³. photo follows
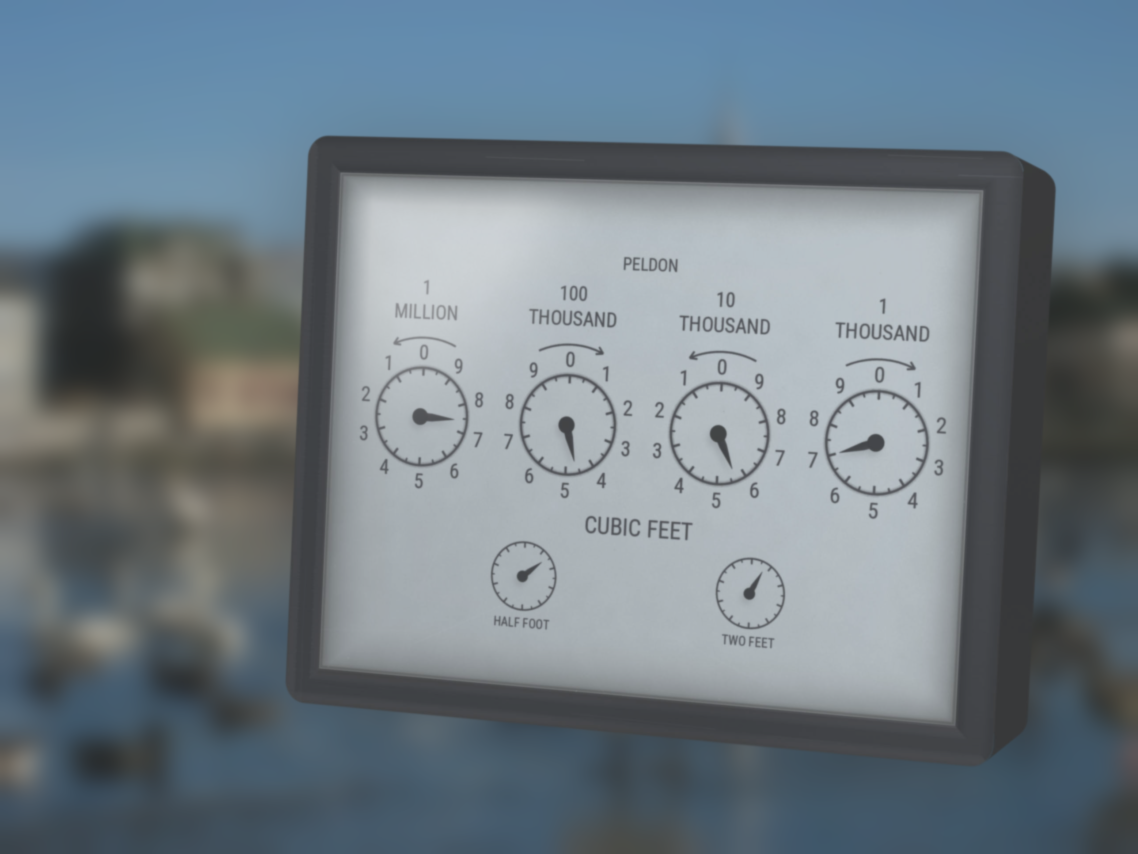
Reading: 745700; ft³
